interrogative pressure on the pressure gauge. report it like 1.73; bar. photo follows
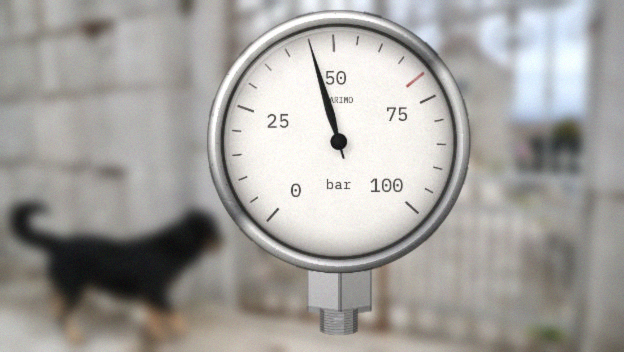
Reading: 45; bar
